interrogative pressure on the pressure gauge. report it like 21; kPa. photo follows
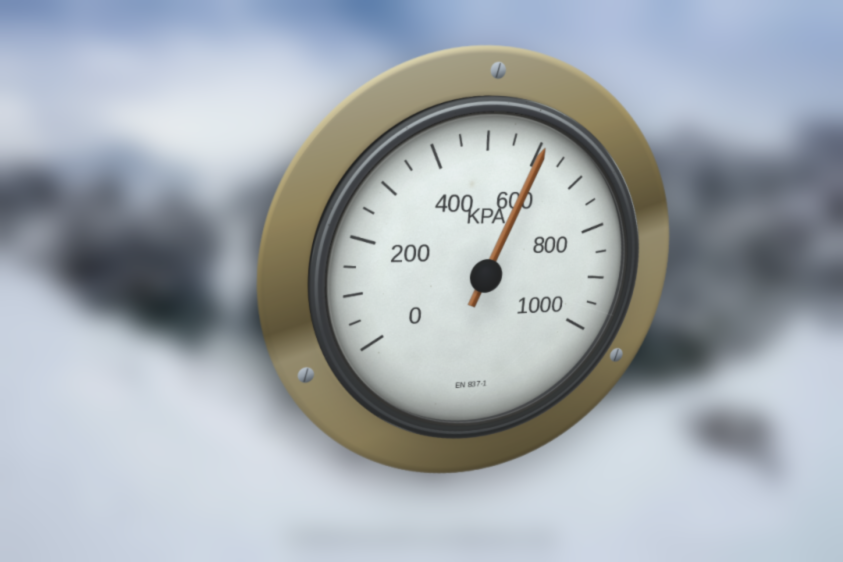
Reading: 600; kPa
